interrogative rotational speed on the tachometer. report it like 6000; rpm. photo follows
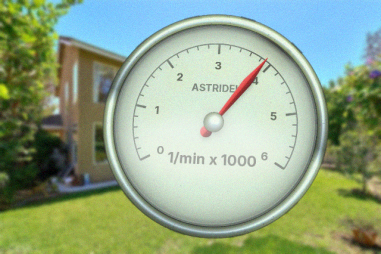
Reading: 3900; rpm
